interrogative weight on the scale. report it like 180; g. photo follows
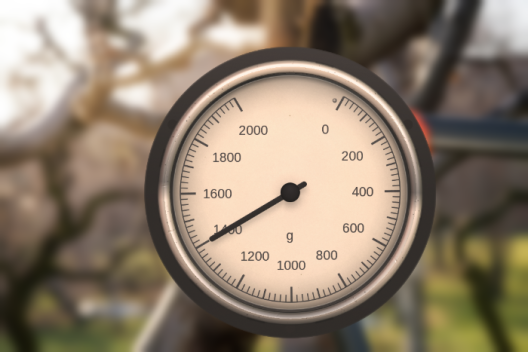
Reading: 1400; g
